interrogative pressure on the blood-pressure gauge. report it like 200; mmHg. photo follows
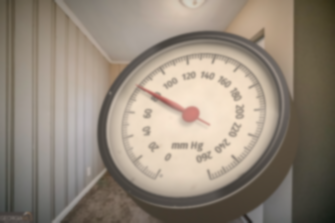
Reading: 80; mmHg
